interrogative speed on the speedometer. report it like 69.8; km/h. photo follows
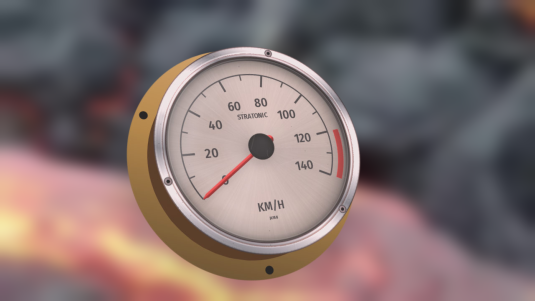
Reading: 0; km/h
